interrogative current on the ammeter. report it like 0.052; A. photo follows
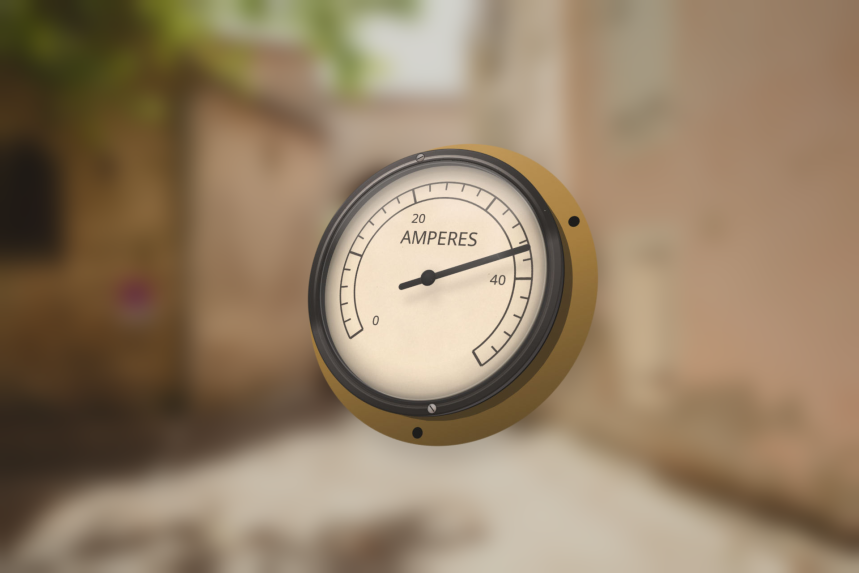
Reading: 37; A
